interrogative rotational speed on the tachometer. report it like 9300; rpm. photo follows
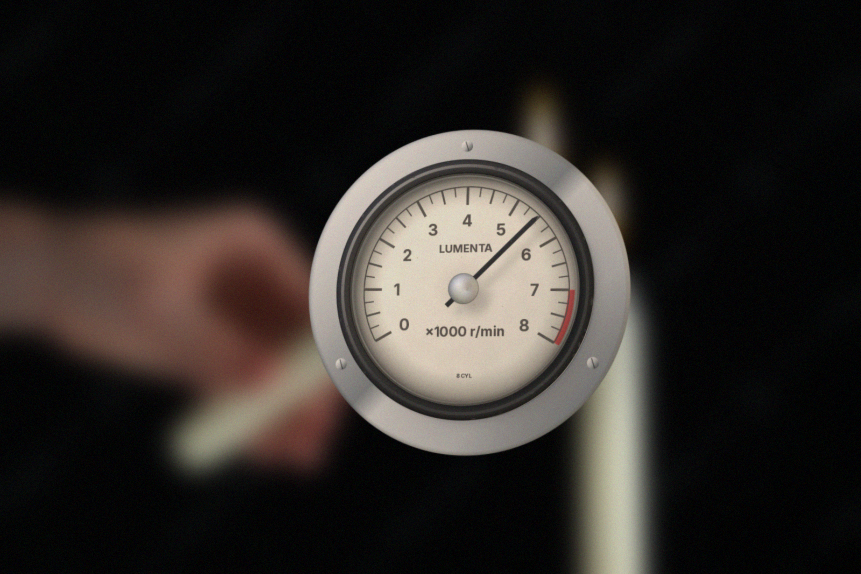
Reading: 5500; rpm
